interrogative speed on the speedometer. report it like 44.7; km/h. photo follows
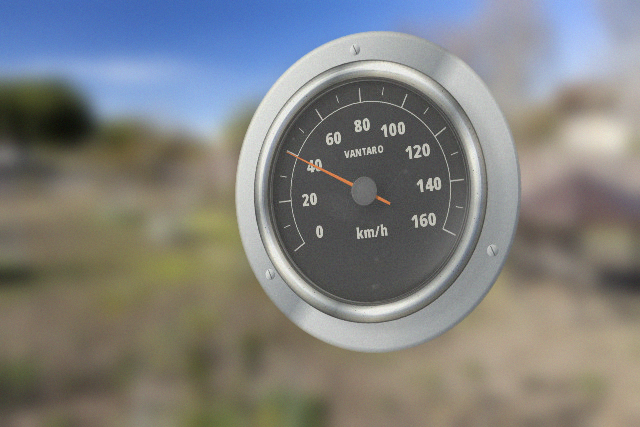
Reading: 40; km/h
